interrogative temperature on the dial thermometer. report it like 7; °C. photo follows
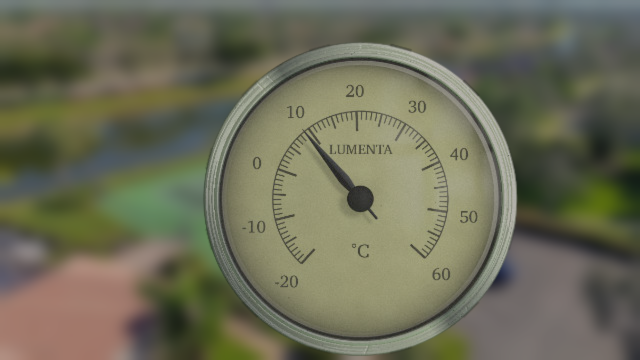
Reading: 9; °C
